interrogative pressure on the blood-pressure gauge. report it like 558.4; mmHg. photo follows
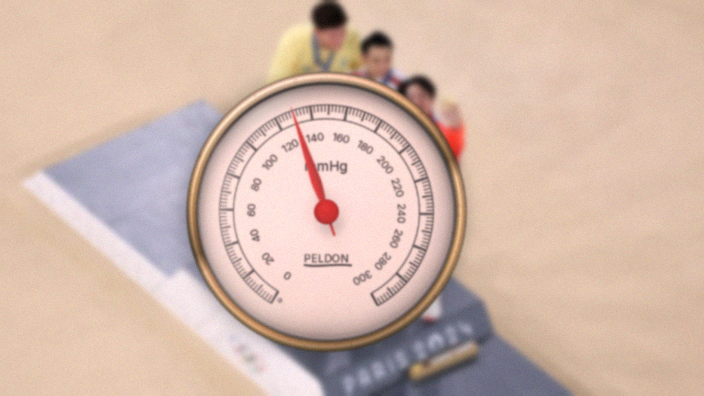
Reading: 130; mmHg
